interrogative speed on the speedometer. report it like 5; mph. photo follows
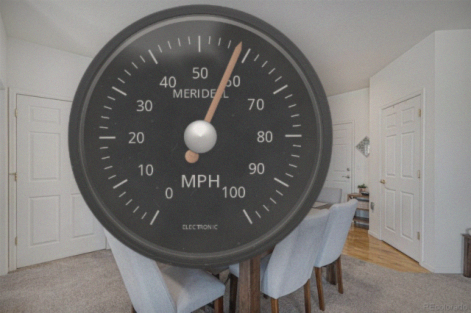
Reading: 58; mph
